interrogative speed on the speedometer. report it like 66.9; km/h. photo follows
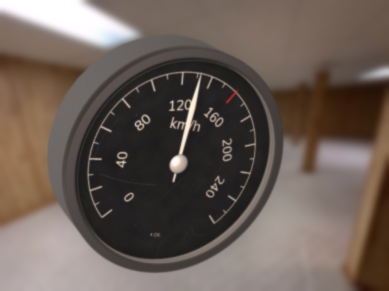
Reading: 130; km/h
